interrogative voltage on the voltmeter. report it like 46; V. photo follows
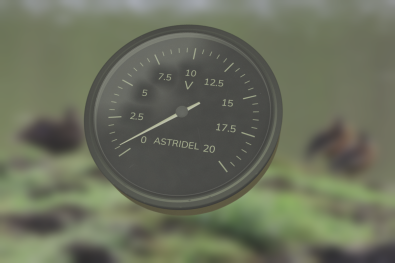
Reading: 0.5; V
